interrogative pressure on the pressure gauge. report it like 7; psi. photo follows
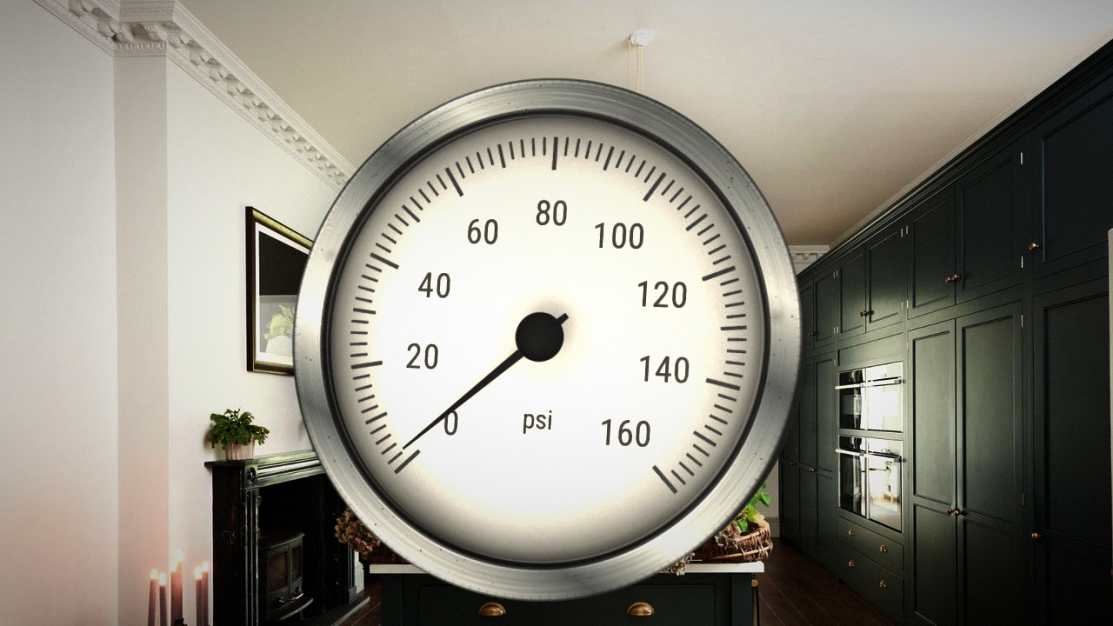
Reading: 2; psi
